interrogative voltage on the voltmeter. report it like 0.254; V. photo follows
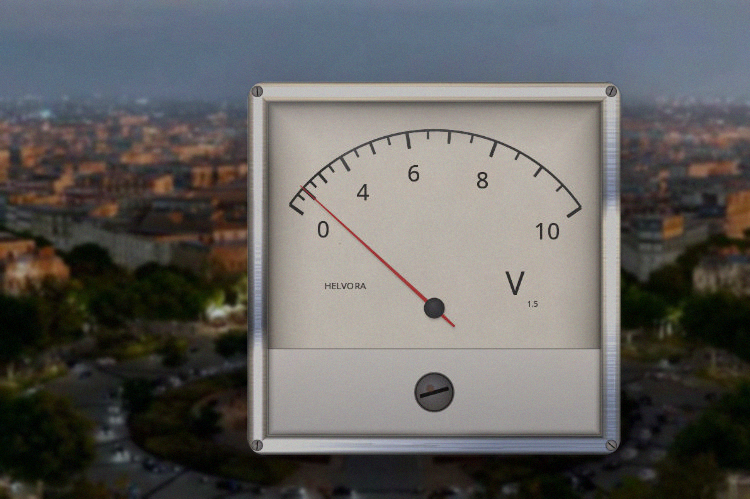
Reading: 2; V
